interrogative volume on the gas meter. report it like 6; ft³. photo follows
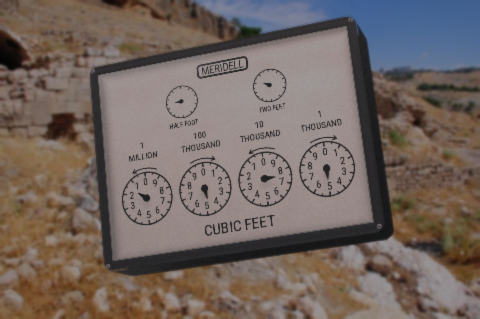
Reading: 147500; ft³
